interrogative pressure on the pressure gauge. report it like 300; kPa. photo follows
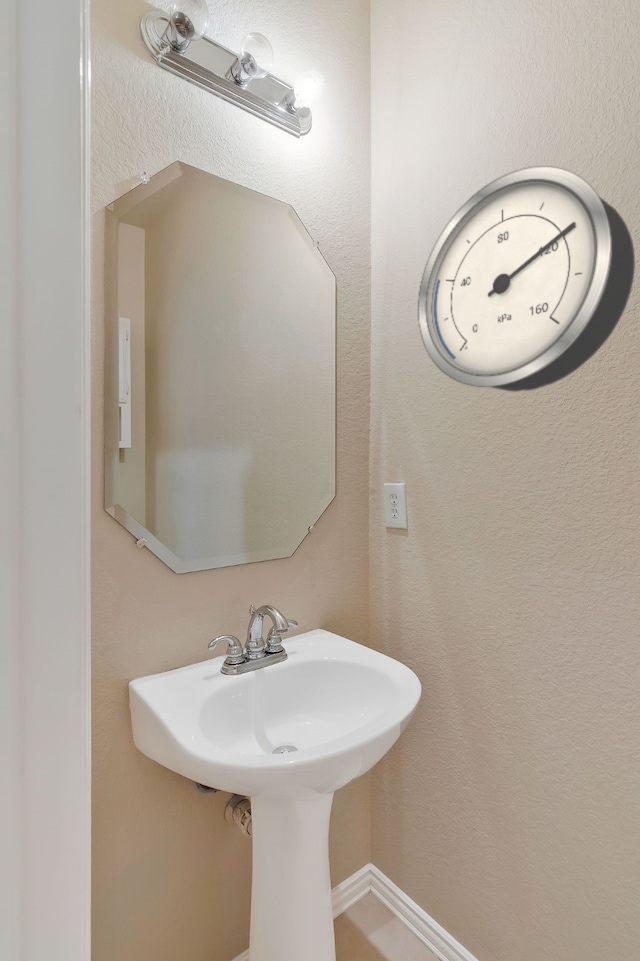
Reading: 120; kPa
